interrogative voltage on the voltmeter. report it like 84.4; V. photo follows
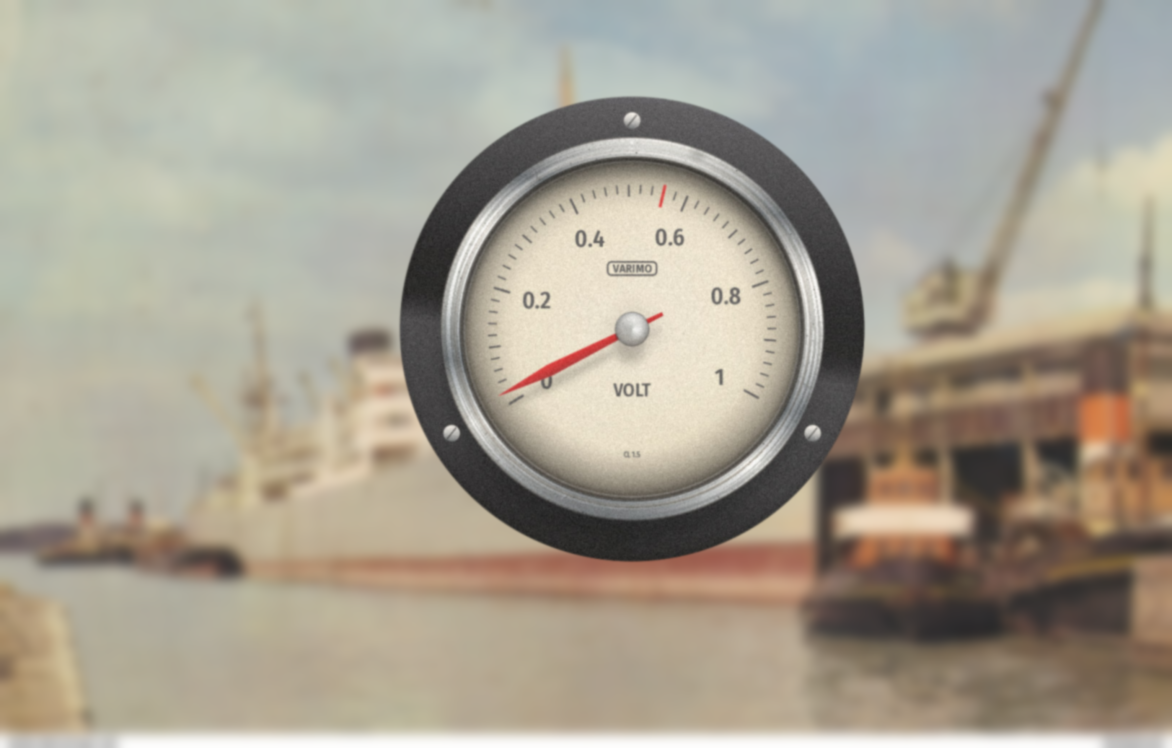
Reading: 0.02; V
